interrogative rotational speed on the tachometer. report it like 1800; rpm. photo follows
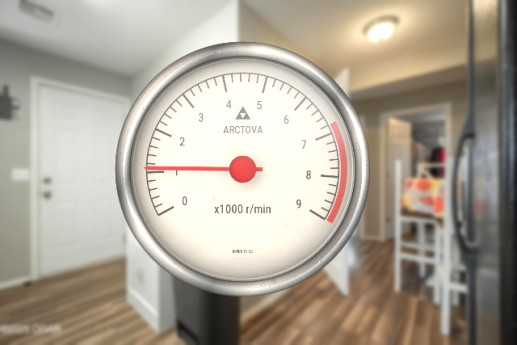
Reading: 1100; rpm
